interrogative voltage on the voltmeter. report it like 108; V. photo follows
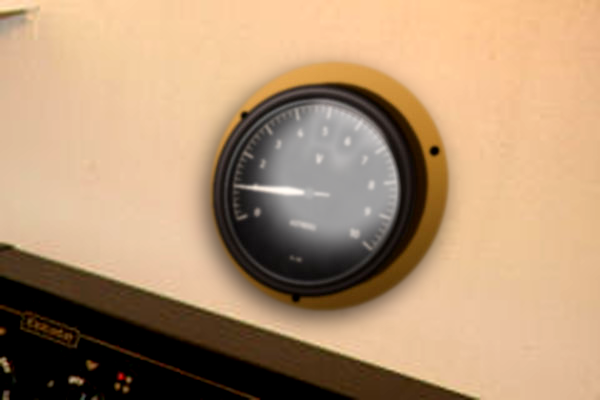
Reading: 1; V
